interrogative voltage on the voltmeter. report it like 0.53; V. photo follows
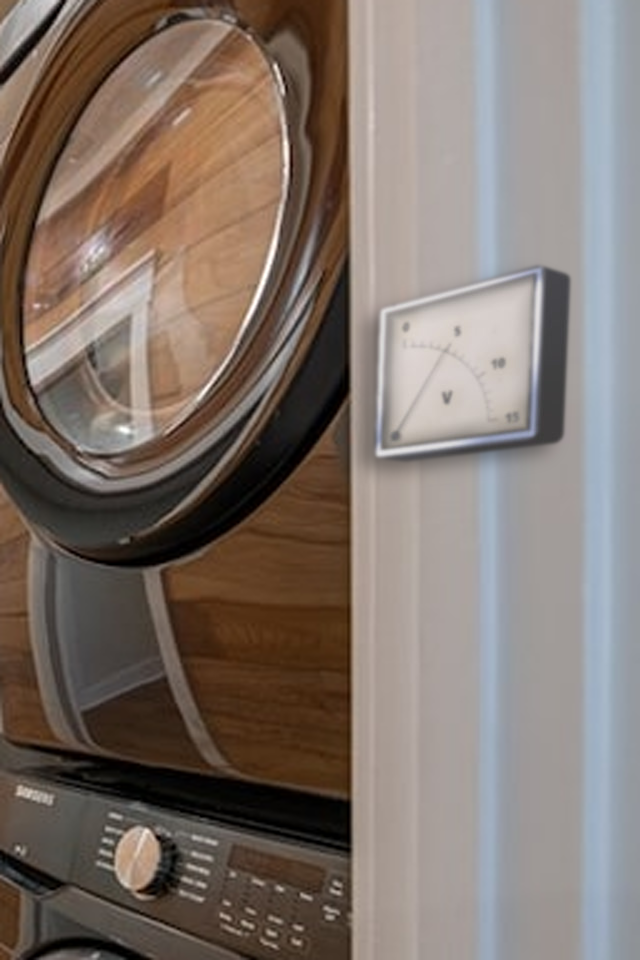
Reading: 5; V
